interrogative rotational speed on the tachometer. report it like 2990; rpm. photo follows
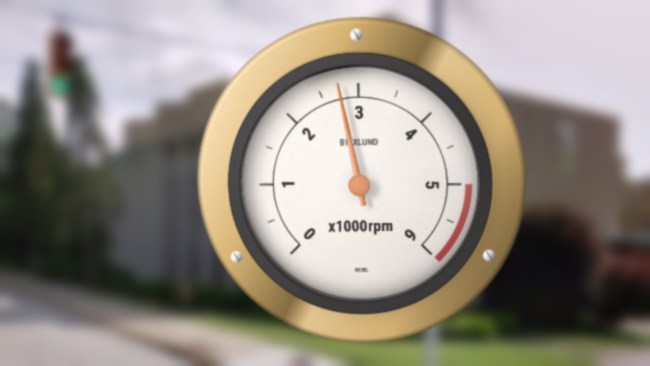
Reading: 2750; rpm
